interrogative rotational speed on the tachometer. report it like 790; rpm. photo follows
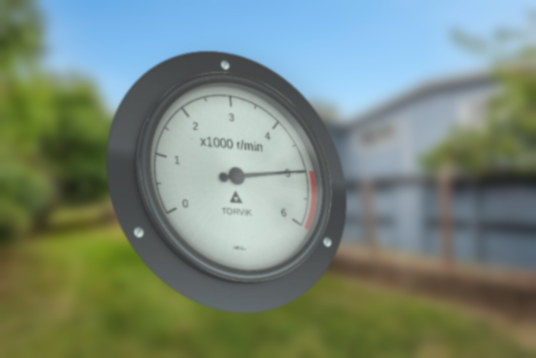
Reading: 5000; rpm
